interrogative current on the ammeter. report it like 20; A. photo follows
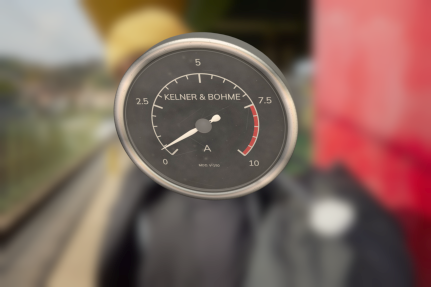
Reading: 0.5; A
